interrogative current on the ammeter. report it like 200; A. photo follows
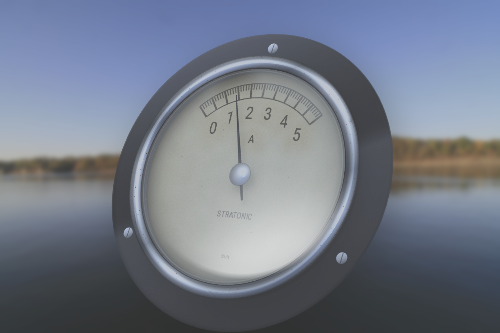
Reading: 1.5; A
